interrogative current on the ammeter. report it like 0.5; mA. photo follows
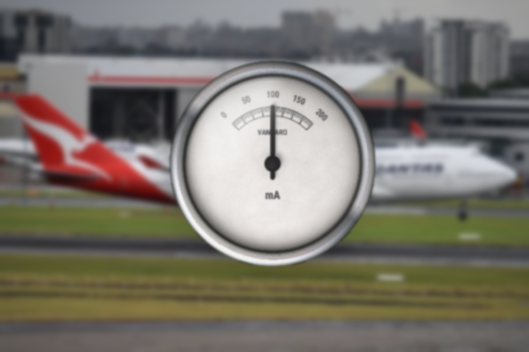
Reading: 100; mA
